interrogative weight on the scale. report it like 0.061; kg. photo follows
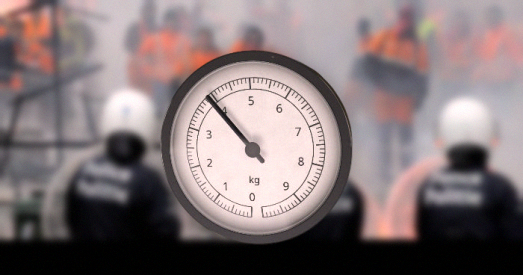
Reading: 3.9; kg
